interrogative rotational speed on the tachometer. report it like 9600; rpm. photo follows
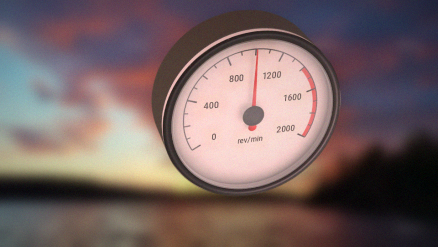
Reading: 1000; rpm
